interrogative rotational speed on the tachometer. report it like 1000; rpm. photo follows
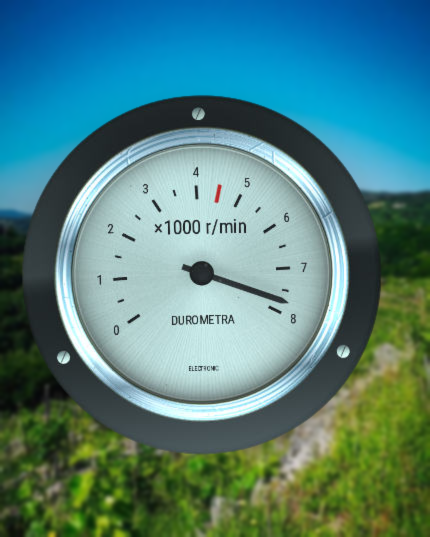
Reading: 7750; rpm
